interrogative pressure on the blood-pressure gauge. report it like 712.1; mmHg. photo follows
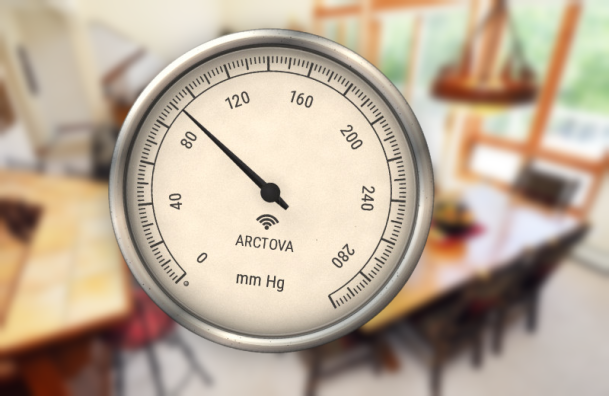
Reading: 92; mmHg
